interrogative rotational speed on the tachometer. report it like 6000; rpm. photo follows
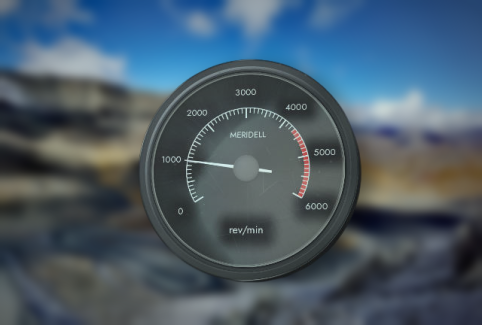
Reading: 1000; rpm
